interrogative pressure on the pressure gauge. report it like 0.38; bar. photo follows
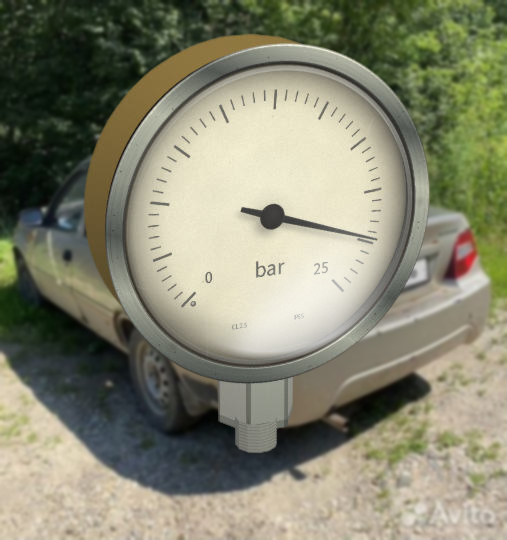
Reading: 22.25; bar
